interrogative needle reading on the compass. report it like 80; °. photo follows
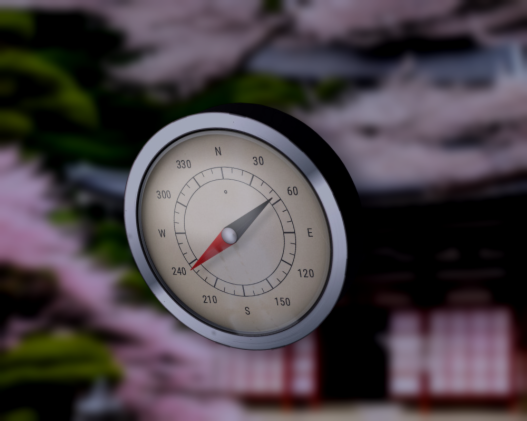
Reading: 235; °
